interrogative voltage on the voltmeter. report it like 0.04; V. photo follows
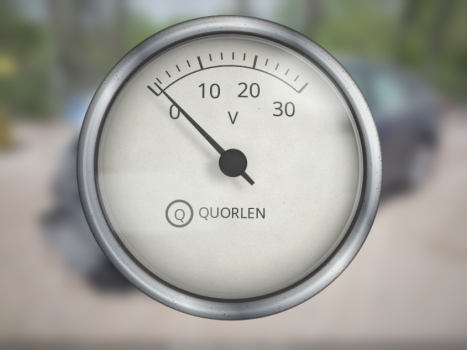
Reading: 1; V
